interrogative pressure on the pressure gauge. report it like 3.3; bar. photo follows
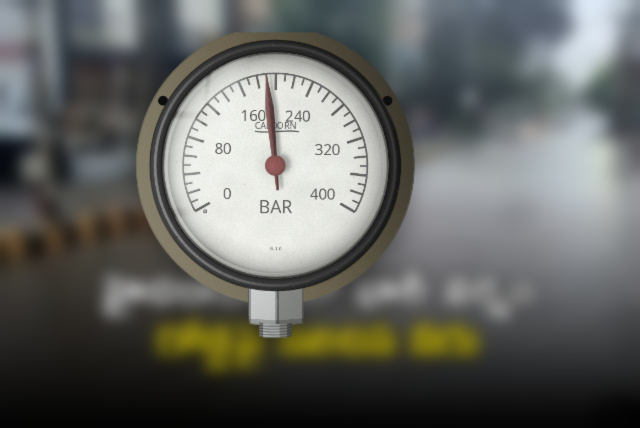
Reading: 190; bar
